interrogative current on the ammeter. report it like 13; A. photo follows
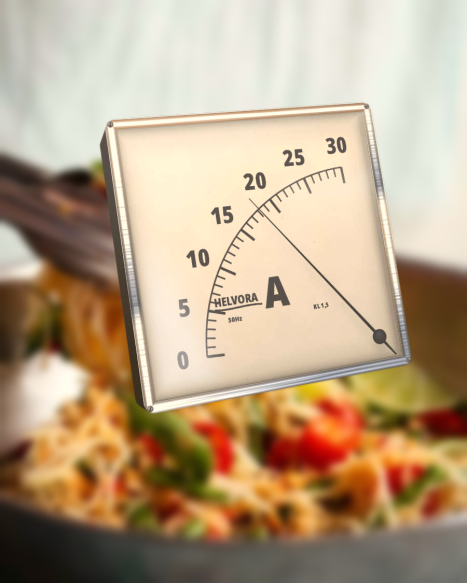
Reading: 18; A
